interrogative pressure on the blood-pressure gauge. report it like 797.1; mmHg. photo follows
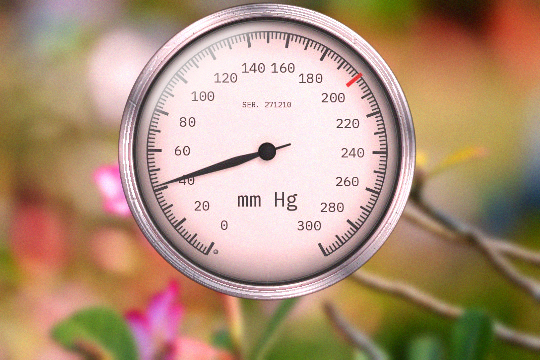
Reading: 42; mmHg
